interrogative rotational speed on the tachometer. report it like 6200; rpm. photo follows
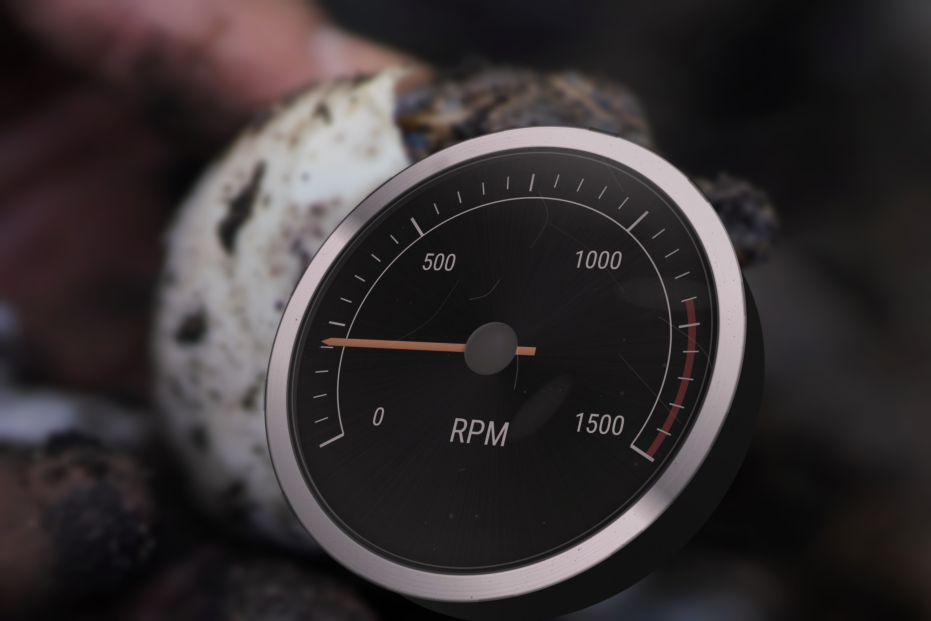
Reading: 200; rpm
